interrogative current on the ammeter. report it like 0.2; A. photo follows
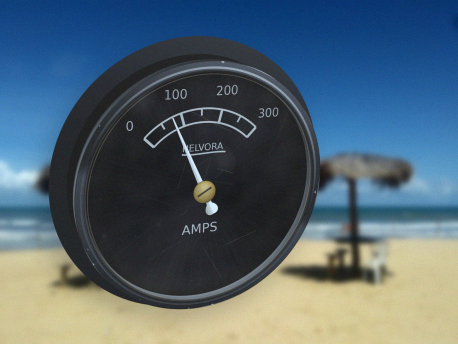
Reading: 75; A
